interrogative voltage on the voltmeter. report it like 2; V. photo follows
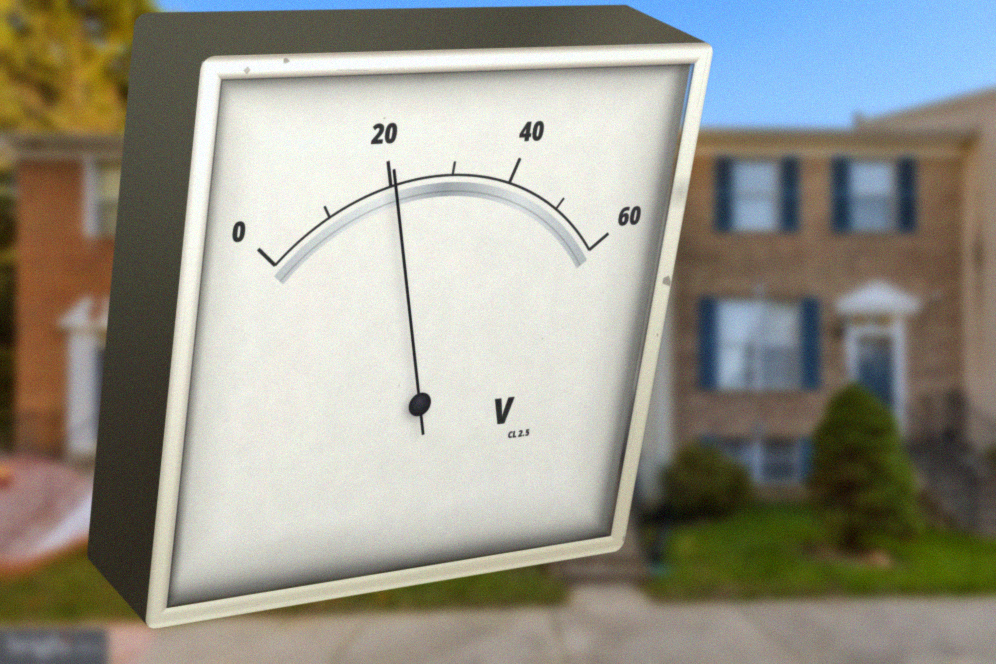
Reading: 20; V
